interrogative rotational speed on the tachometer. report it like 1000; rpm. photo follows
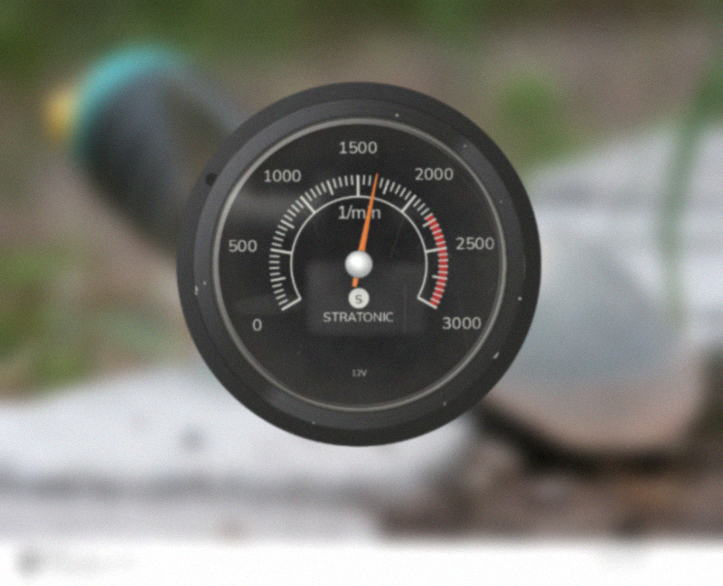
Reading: 1650; rpm
